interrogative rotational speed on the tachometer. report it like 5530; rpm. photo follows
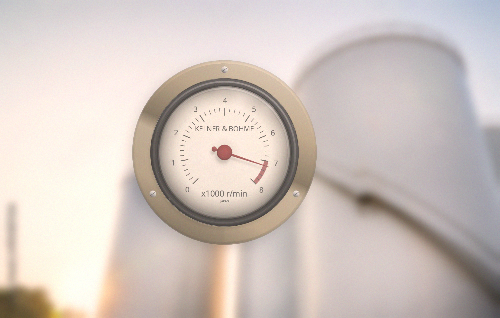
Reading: 7200; rpm
